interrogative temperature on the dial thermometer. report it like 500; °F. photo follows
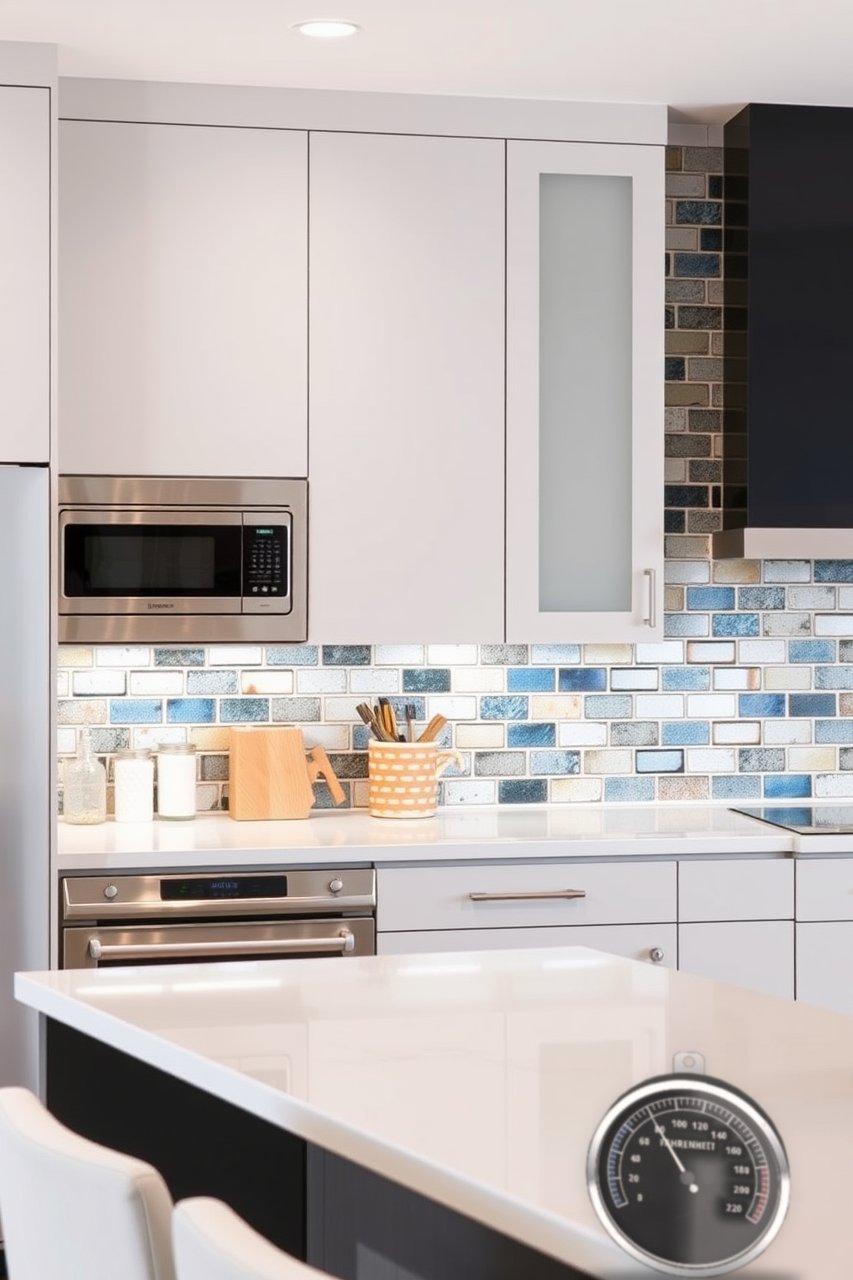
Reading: 80; °F
